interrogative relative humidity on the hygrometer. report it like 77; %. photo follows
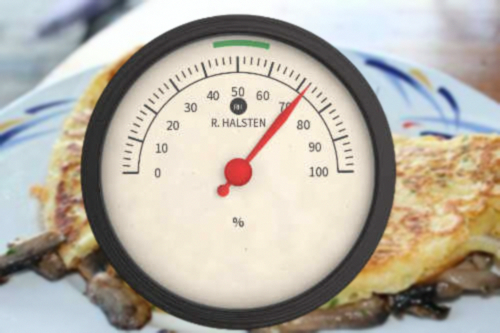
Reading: 72; %
